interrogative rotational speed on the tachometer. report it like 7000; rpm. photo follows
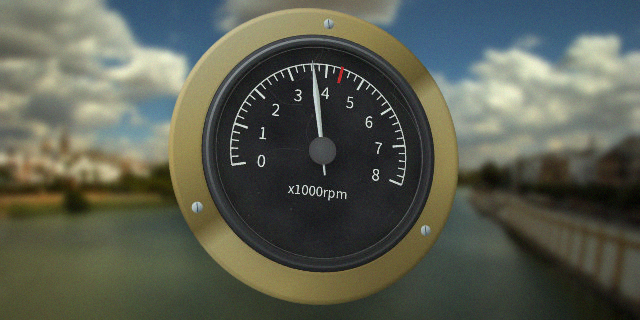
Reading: 3600; rpm
